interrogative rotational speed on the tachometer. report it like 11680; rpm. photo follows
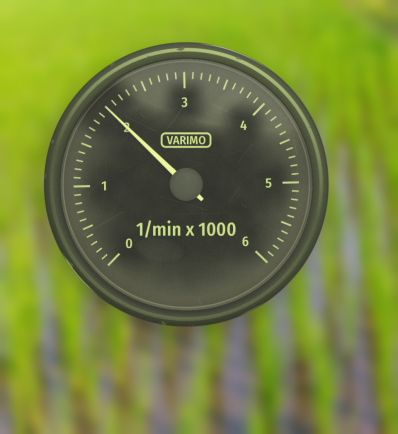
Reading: 2000; rpm
